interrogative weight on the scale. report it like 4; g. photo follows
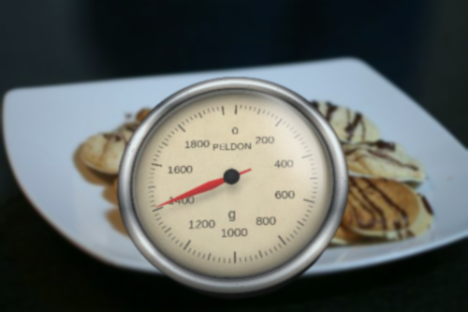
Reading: 1400; g
